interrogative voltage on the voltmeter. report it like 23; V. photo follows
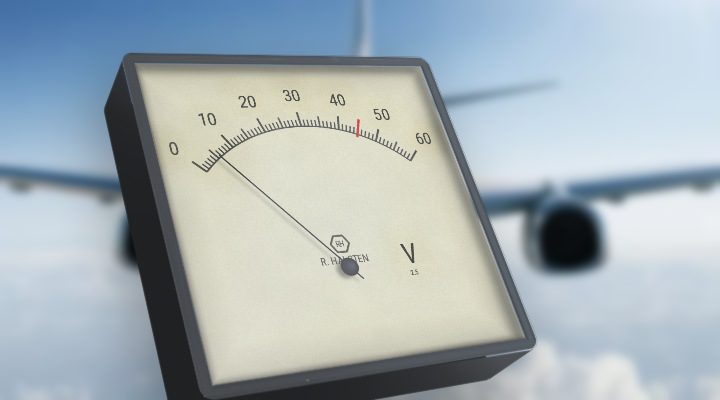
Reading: 5; V
